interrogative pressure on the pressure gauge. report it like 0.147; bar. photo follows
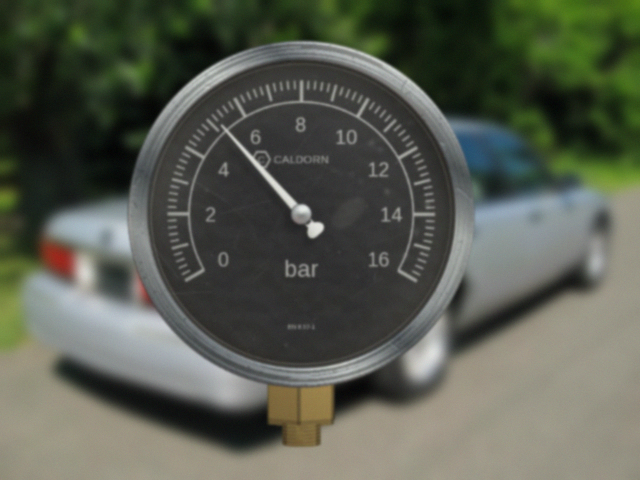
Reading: 5.2; bar
